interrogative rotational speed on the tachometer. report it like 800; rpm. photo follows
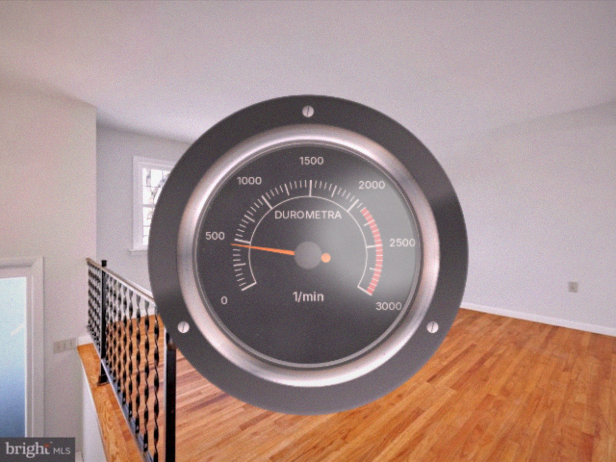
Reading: 450; rpm
